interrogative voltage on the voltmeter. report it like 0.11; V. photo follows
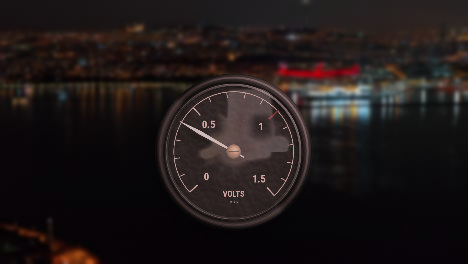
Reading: 0.4; V
